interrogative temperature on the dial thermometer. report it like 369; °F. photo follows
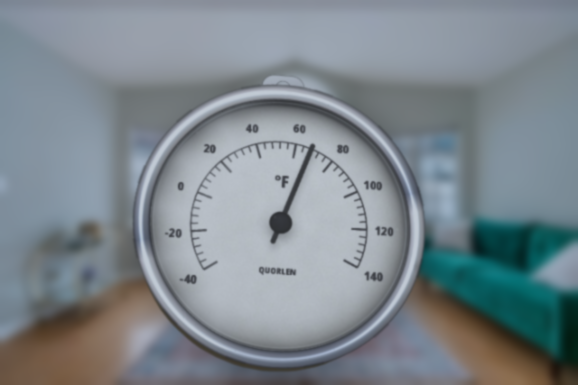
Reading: 68; °F
